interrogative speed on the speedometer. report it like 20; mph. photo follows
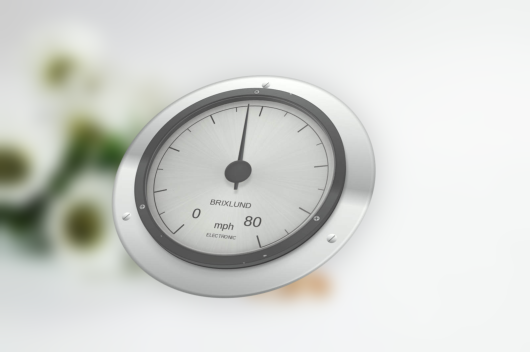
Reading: 37.5; mph
